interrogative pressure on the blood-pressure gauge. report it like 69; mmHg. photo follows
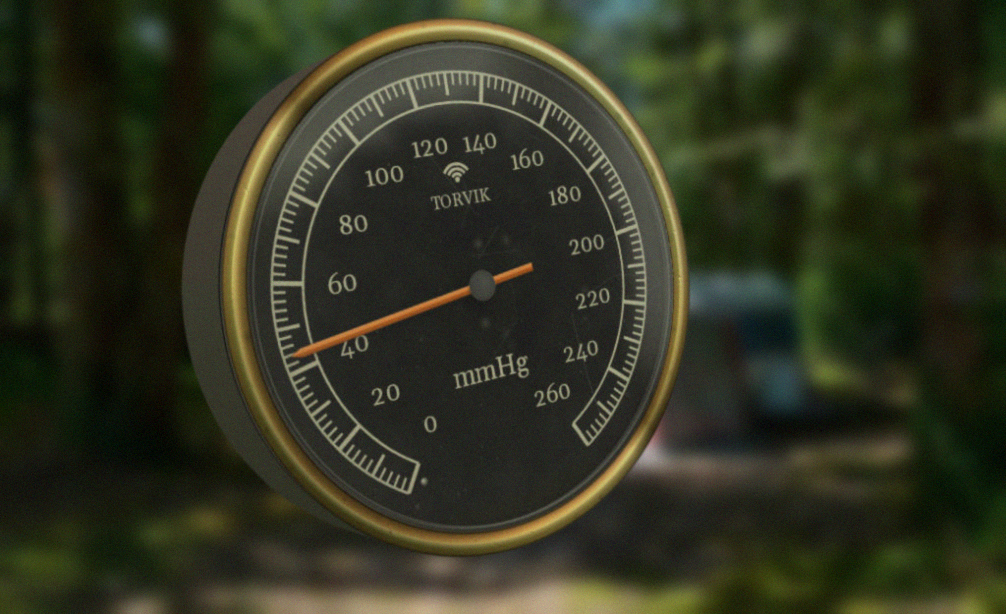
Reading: 44; mmHg
